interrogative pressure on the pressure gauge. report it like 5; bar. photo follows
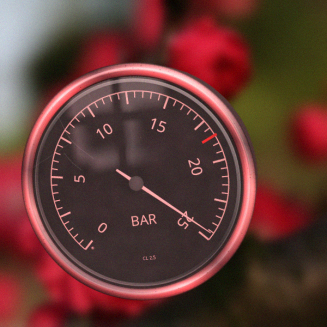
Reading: 24.5; bar
